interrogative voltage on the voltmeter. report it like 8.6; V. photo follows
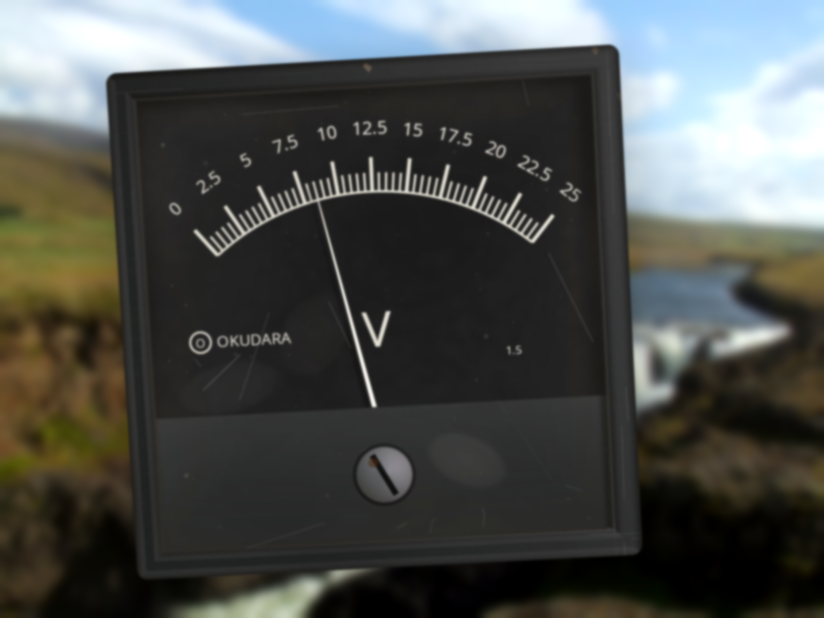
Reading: 8.5; V
